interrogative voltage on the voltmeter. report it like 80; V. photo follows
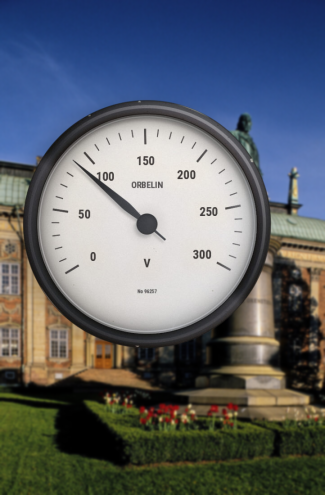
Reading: 90; V
